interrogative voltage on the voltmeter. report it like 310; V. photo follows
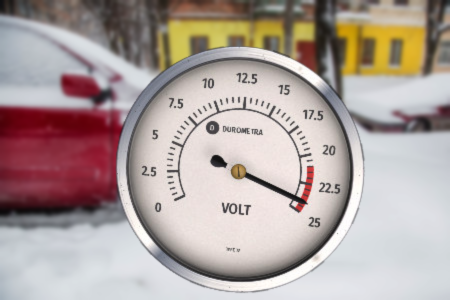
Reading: 24; V
